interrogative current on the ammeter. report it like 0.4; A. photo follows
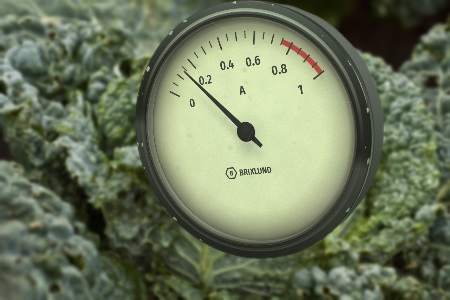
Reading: 0.15; A
